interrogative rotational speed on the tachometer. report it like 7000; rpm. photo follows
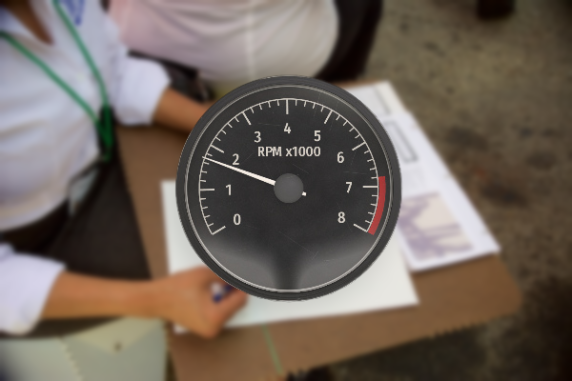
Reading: 1700; rpm
